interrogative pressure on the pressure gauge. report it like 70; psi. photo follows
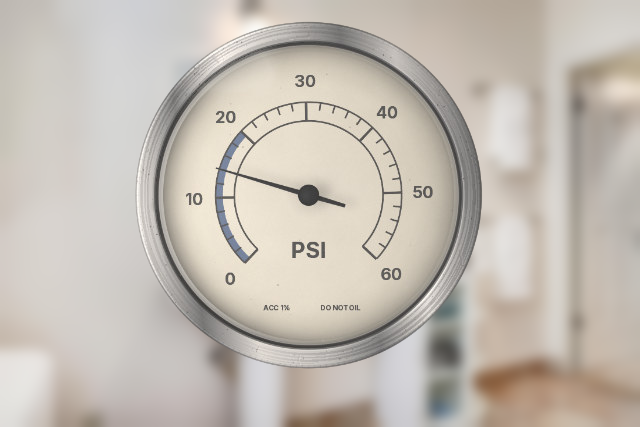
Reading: 14; psi
